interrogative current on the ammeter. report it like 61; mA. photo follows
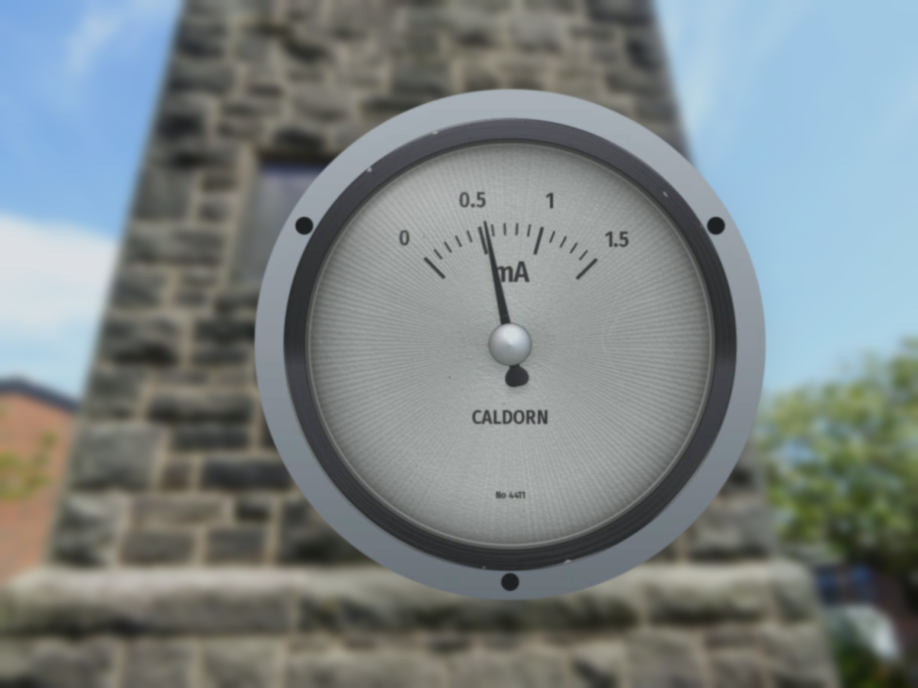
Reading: 0.55; mA
